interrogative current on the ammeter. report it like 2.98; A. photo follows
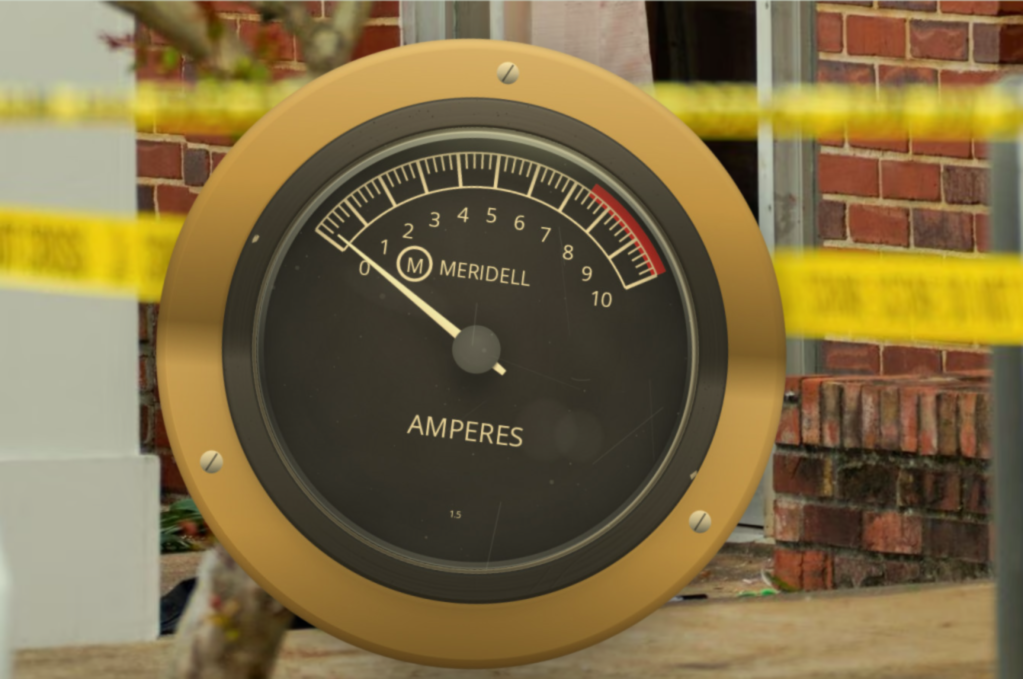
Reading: 0.2; A
